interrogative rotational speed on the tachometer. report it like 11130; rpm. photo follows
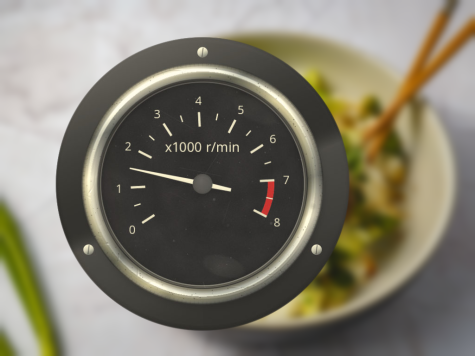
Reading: 1500; rpm
